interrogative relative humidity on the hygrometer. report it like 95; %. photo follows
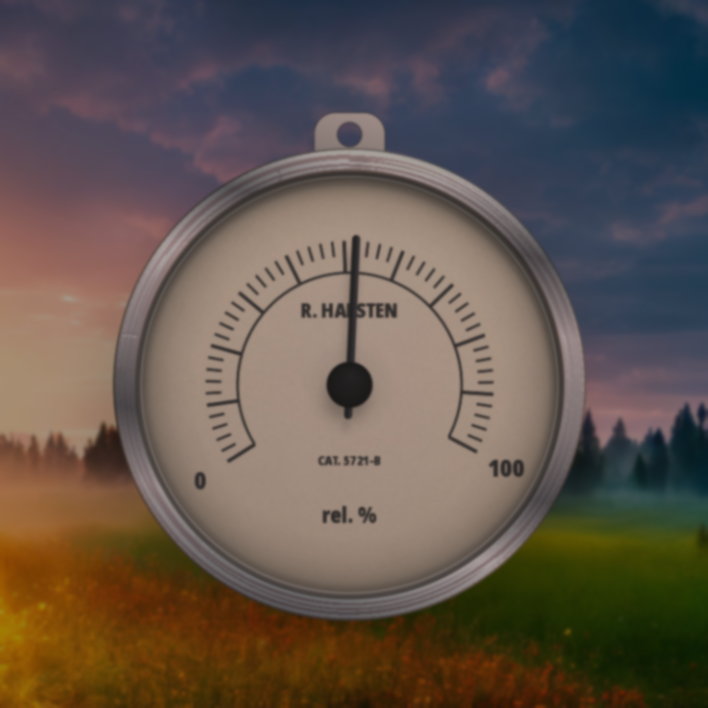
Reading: 52; %
